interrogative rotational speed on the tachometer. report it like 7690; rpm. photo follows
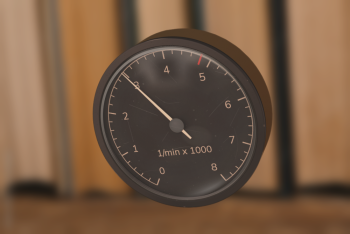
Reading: 3000; rpm
